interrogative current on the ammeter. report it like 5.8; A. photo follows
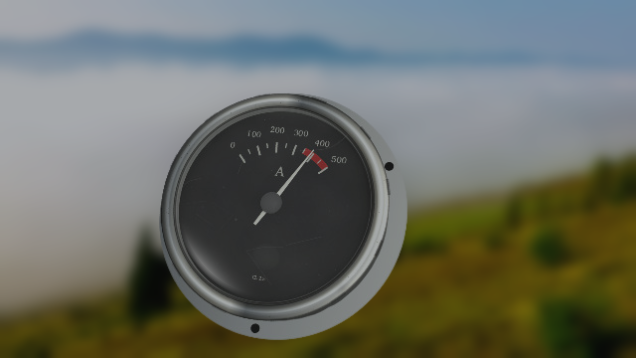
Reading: 400; A
